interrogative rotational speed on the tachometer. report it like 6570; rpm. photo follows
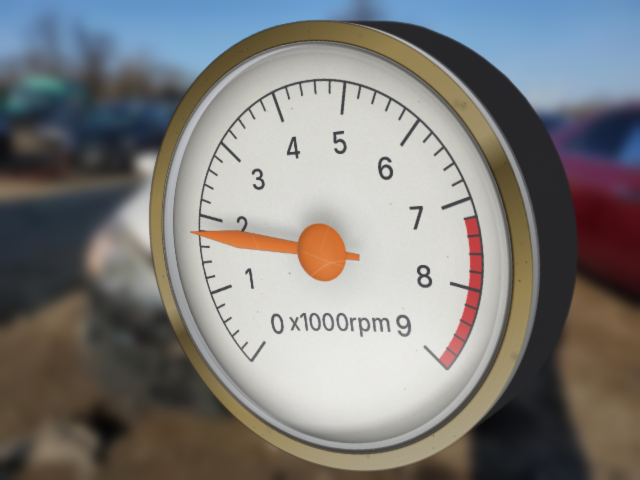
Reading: 1800; rpm
